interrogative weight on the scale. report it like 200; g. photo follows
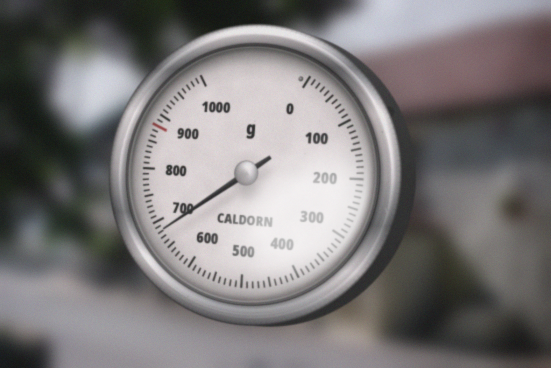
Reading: 680; g
